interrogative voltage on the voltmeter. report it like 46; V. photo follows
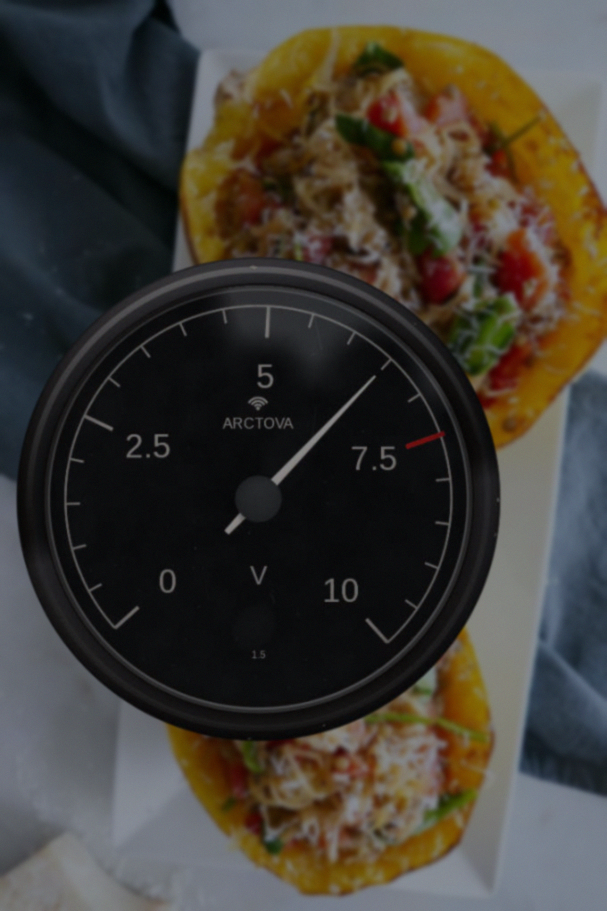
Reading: 6.5; V
